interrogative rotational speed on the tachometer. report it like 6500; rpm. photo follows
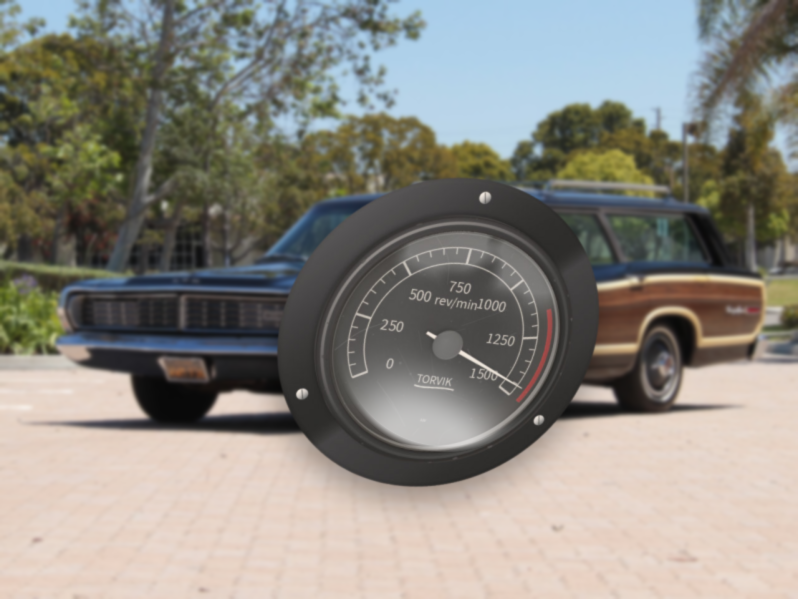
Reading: 1450; rpm
